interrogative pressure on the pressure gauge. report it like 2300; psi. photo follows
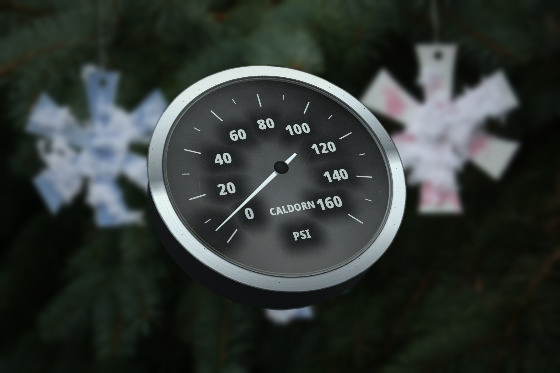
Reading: 5; psi
